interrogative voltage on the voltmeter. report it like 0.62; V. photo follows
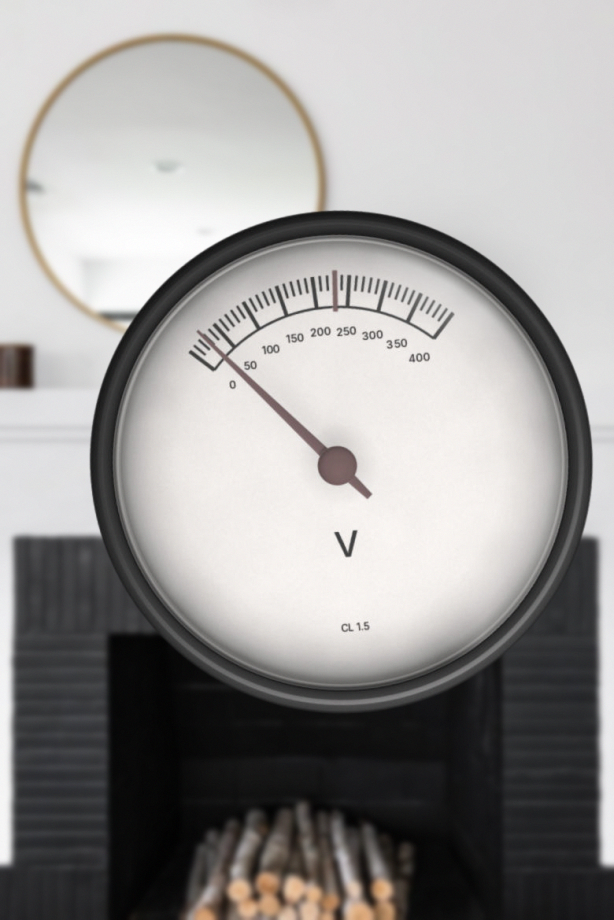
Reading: 30; V
